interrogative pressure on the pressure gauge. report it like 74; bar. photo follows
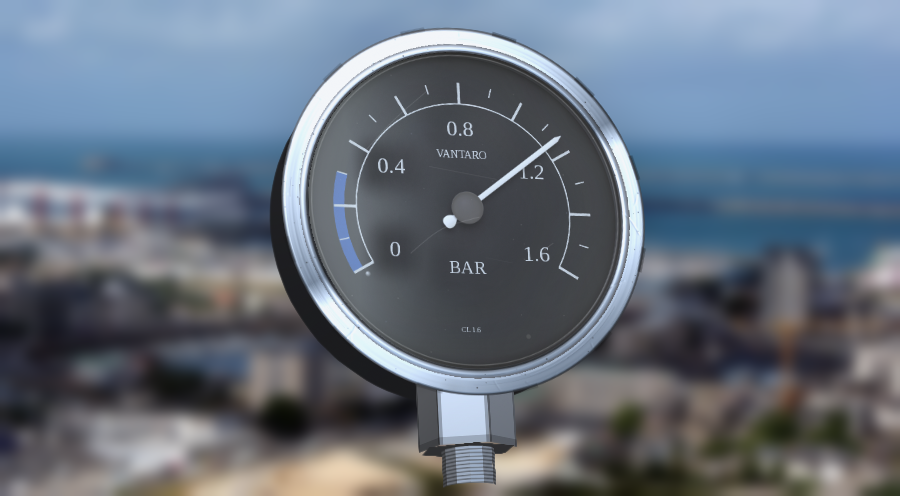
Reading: 1.15; bar
